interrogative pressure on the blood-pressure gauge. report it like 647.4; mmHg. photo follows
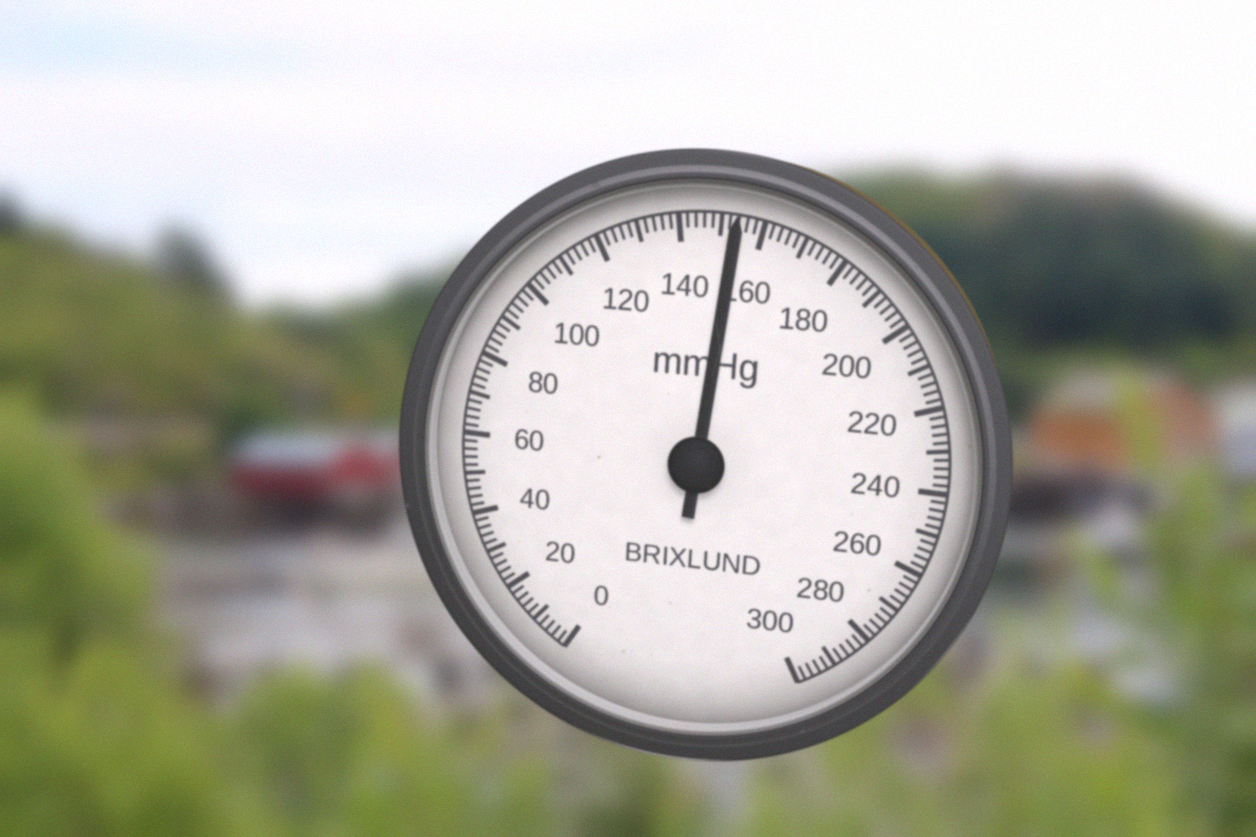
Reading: 154; mmHg
